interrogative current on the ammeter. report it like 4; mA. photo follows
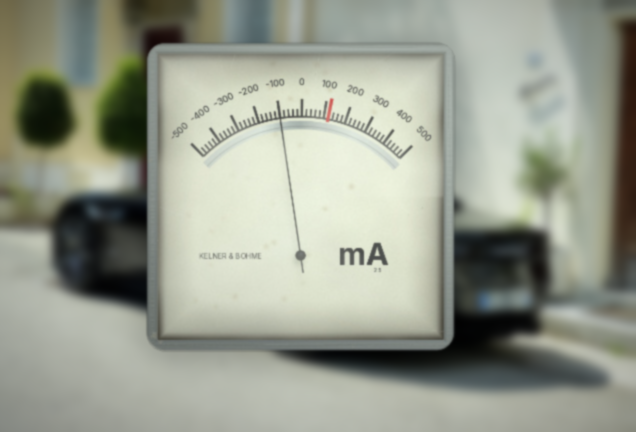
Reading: -100; mA
